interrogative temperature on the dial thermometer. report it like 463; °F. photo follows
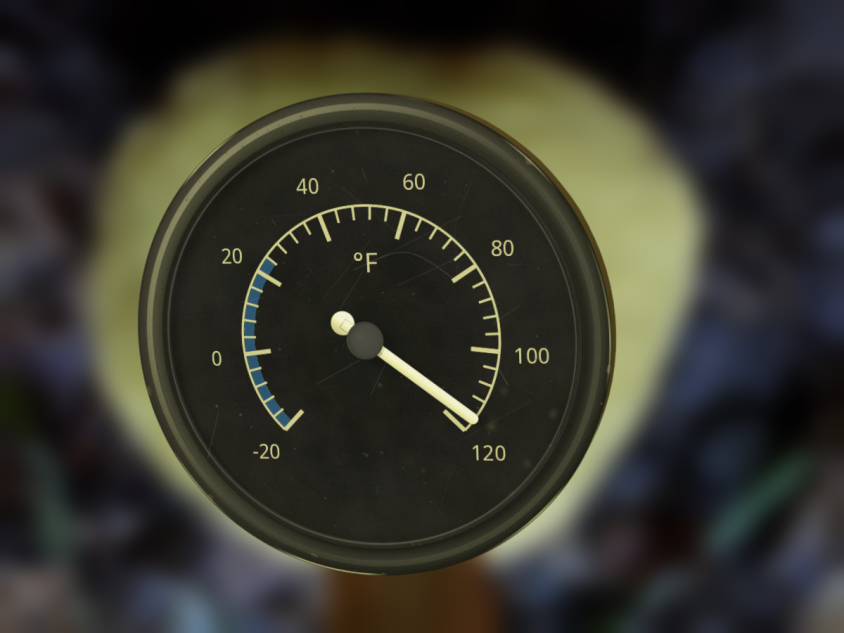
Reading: 116; °F
